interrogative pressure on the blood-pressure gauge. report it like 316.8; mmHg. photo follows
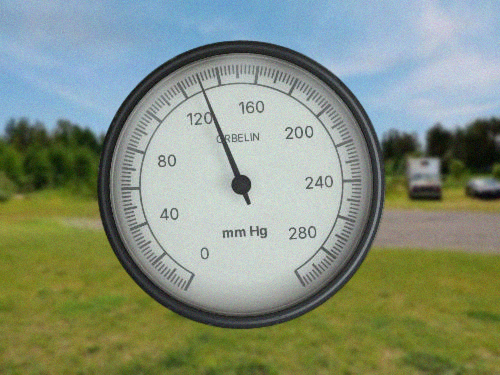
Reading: 130; mmHg
